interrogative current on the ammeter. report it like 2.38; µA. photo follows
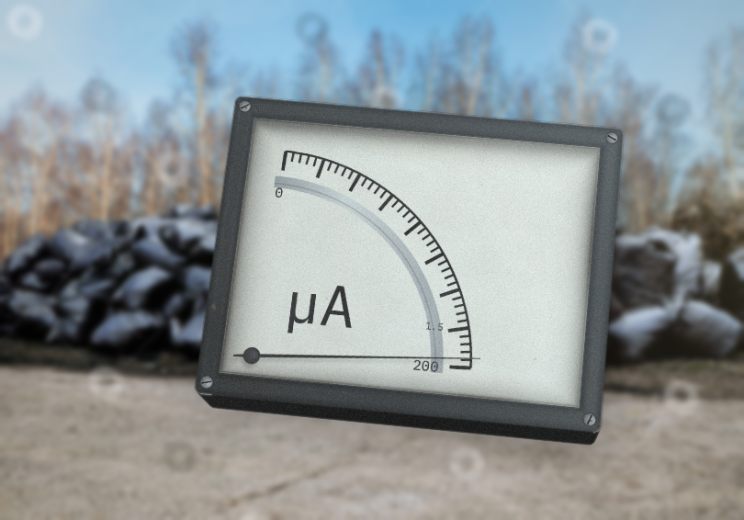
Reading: 195; µA
